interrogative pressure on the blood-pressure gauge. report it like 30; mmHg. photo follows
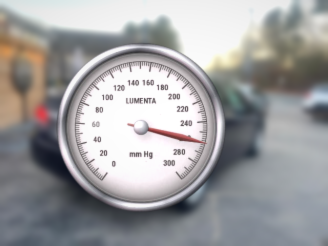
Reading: 260; mmHg
